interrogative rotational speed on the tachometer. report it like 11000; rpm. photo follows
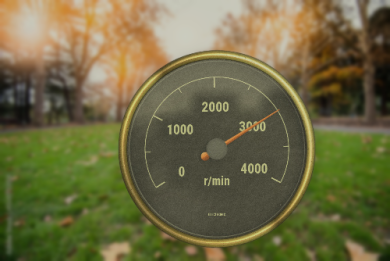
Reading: 3000; rpm
